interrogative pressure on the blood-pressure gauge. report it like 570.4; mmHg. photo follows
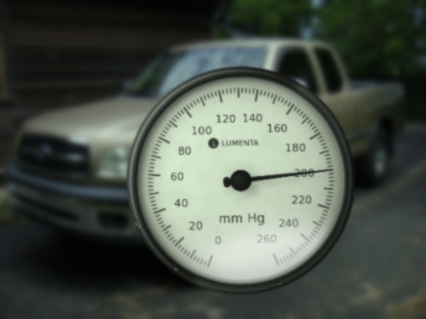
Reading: 200; mmHg
